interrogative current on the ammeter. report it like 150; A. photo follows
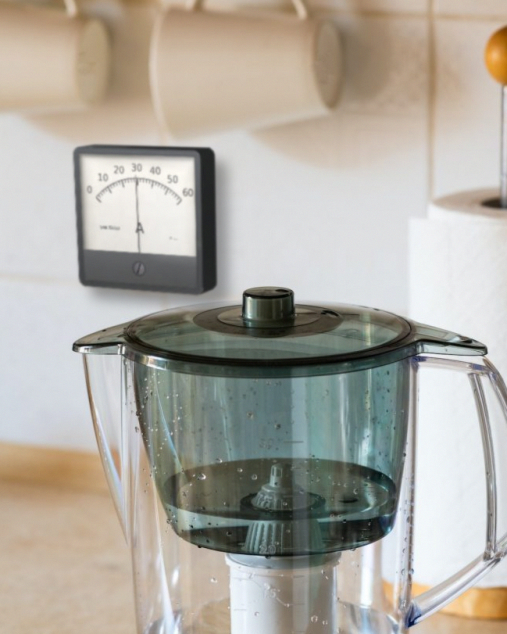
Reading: 30; A
